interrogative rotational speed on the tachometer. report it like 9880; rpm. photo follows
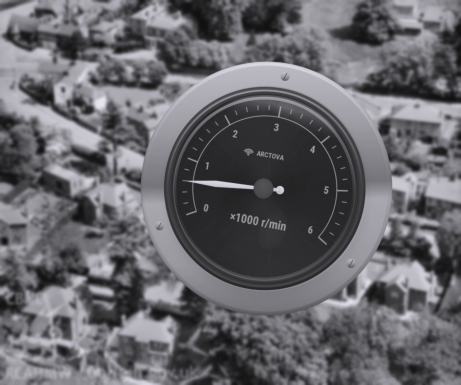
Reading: 600; rpm
